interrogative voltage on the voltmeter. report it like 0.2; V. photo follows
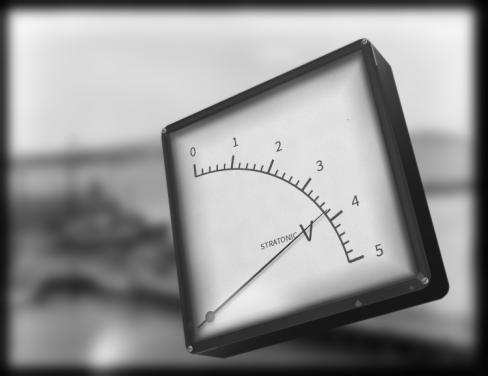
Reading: 3.8; V
